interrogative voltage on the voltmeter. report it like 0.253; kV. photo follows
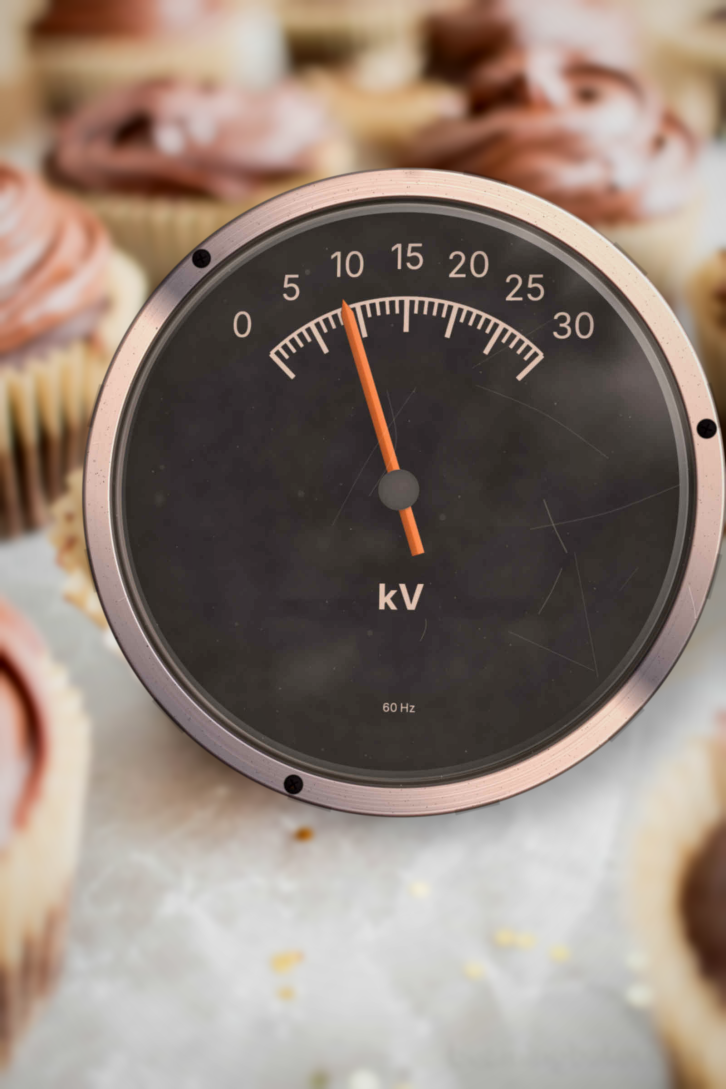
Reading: 9; kV
